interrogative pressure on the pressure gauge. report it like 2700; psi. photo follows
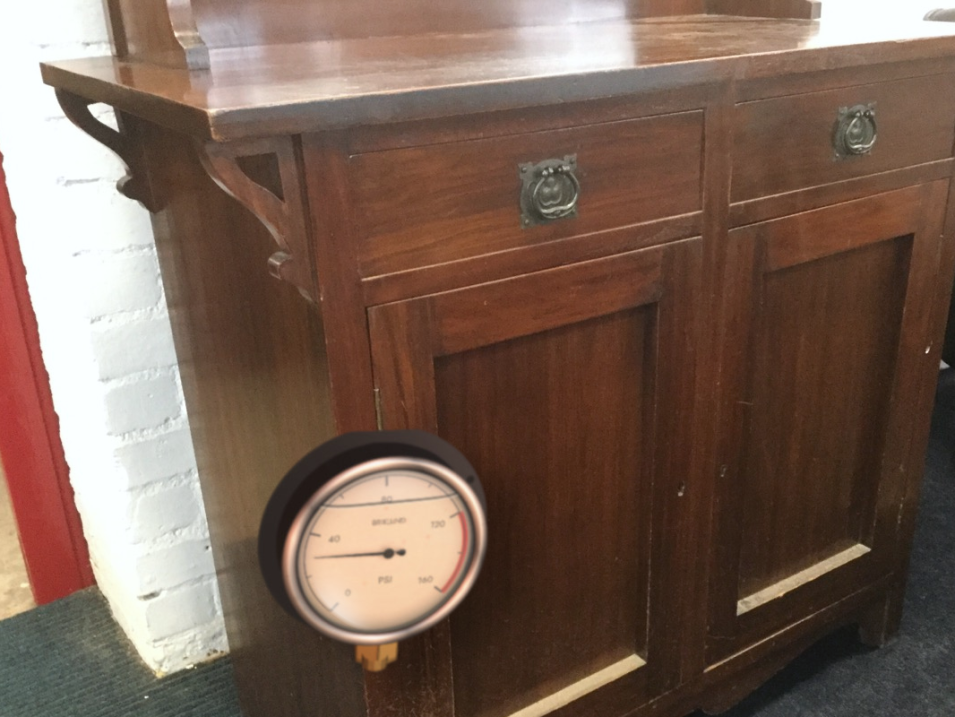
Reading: 30; psi
